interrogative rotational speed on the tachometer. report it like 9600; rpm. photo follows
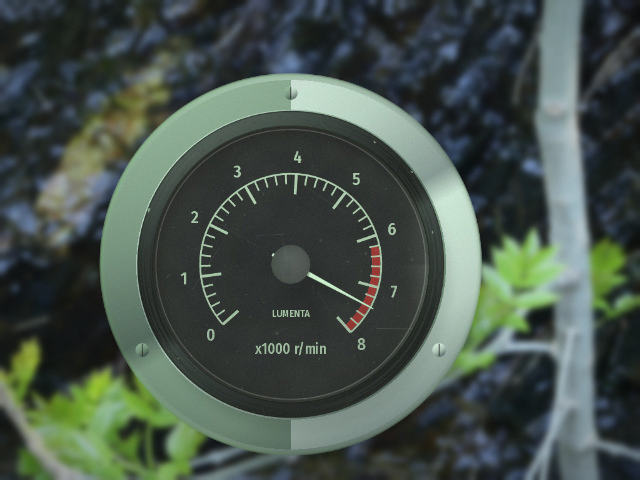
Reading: 7400; rpm
